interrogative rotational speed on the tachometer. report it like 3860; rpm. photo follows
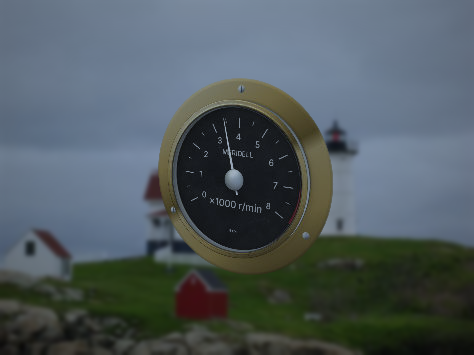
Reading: 3500; rpm
